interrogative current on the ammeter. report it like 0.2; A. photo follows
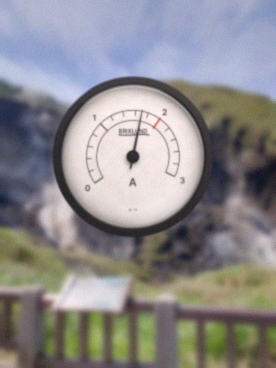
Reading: 1.7; A
